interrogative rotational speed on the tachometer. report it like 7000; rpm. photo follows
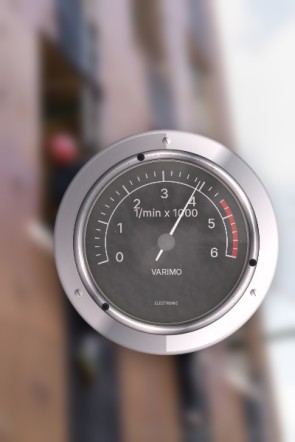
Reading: 3900; rpm
